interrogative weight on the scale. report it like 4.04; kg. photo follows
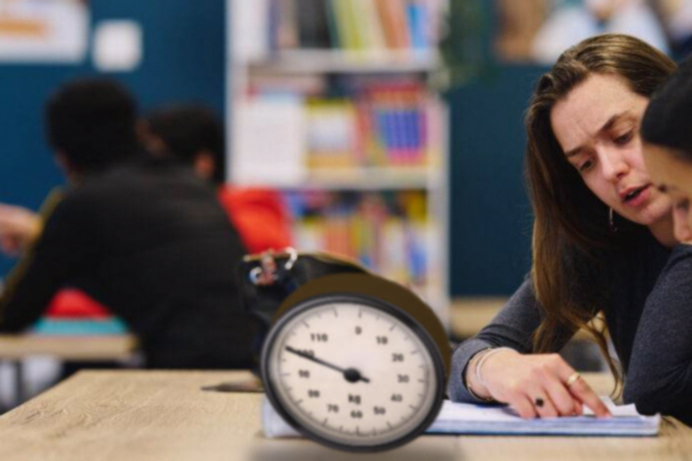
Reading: 100; kg
